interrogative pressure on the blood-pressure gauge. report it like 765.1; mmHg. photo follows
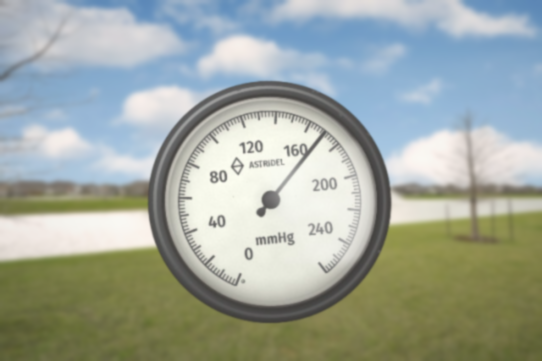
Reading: 170; mmHg
